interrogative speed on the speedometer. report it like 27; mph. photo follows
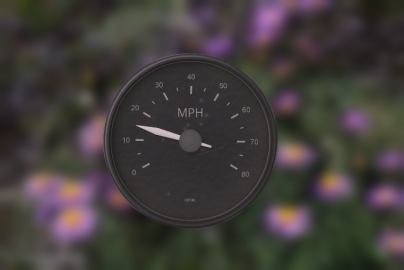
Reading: 15; mph
